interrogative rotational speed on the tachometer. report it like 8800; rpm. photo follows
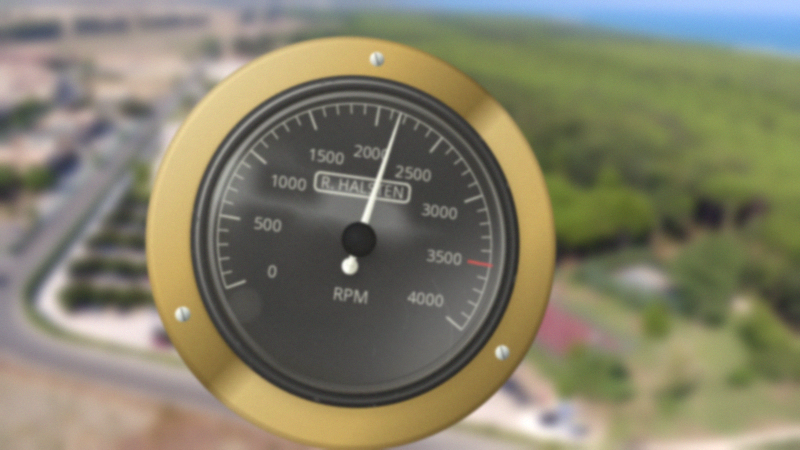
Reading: 2150; rpm
